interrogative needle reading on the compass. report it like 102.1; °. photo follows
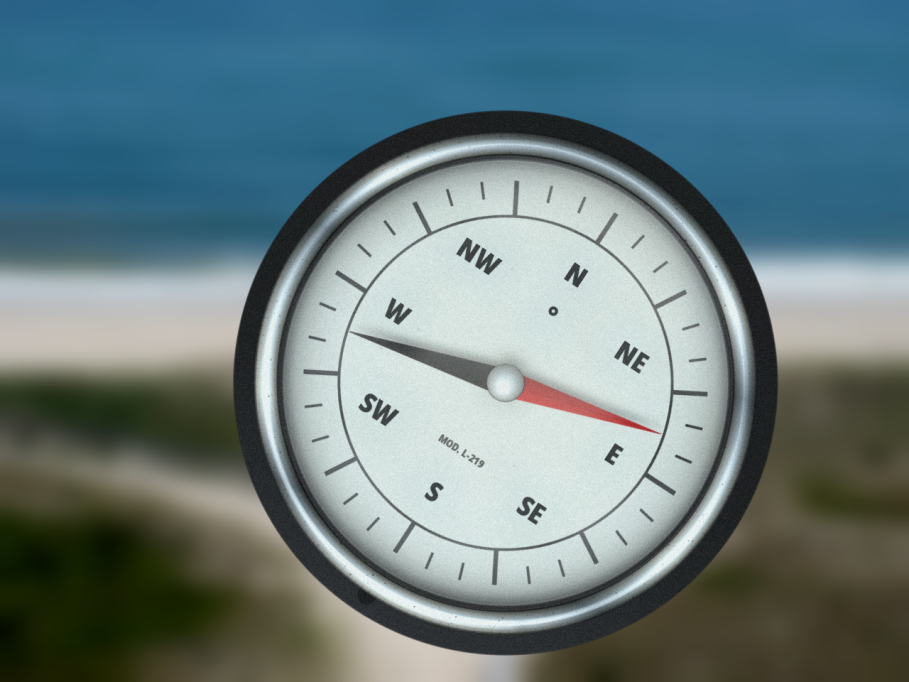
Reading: 75; °
